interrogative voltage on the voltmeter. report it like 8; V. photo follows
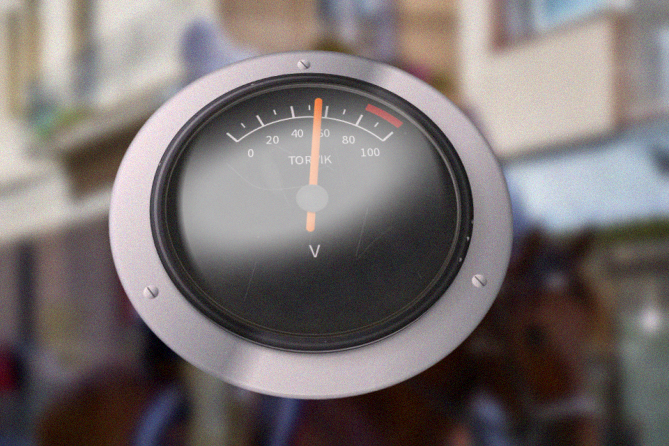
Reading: 55; V
